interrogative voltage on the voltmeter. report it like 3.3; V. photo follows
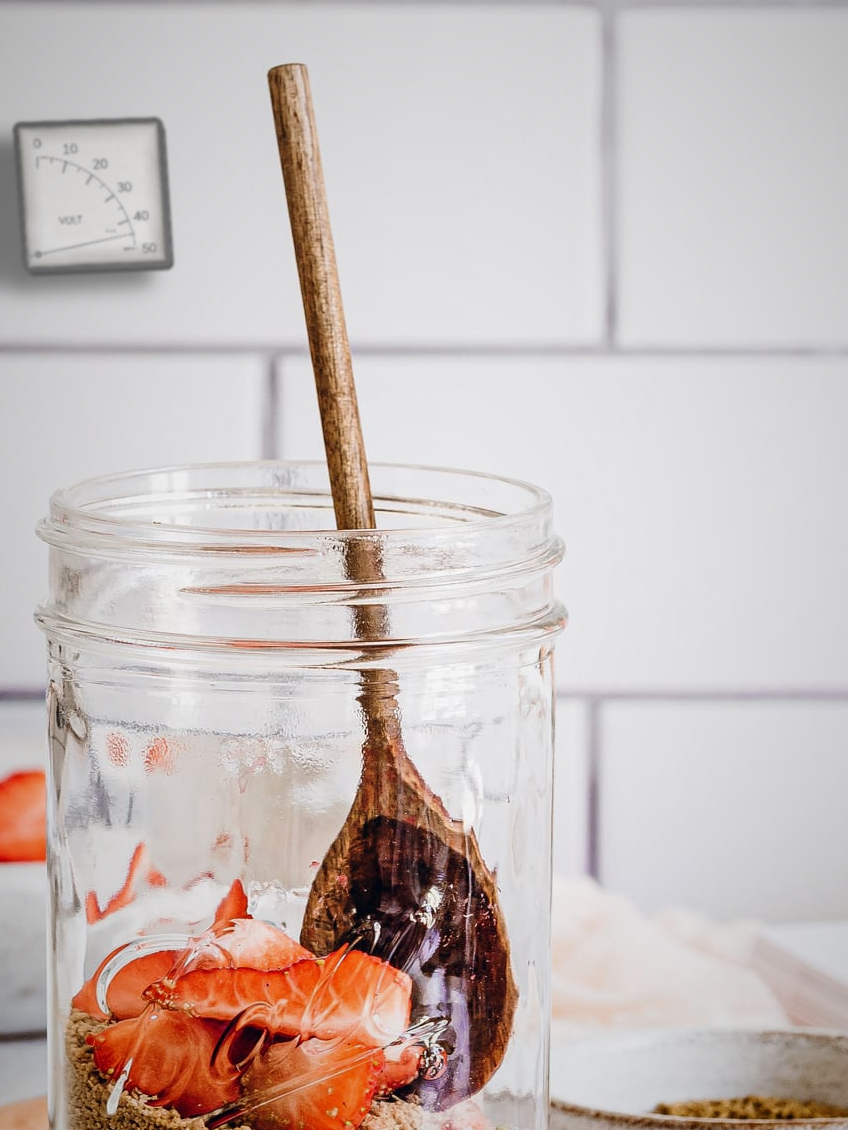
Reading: 45; V
